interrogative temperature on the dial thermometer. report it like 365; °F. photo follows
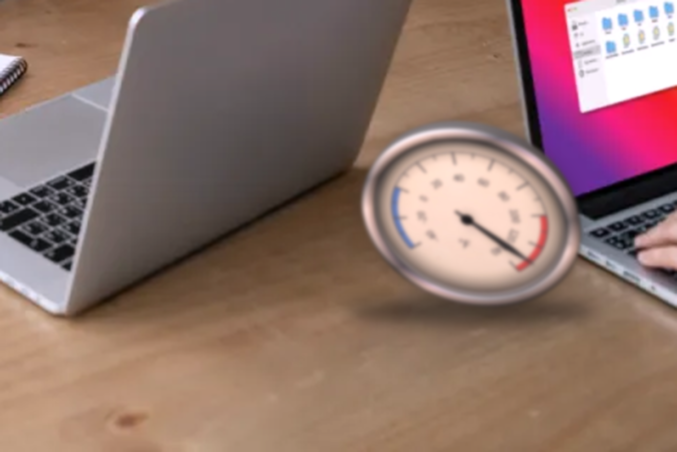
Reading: 130; °F
